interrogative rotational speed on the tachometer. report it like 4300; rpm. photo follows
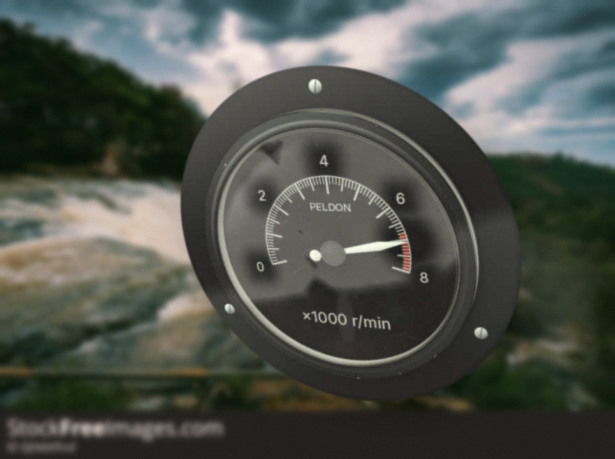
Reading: 7000; rpm
